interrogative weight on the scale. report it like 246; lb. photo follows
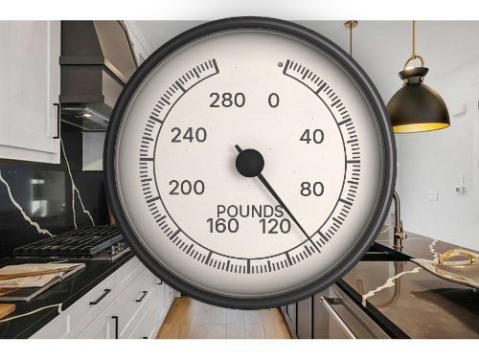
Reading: 106; lb
